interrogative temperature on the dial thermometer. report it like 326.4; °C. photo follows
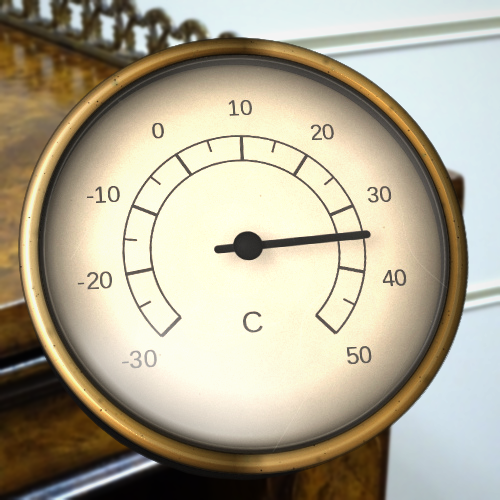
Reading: 35; °C
